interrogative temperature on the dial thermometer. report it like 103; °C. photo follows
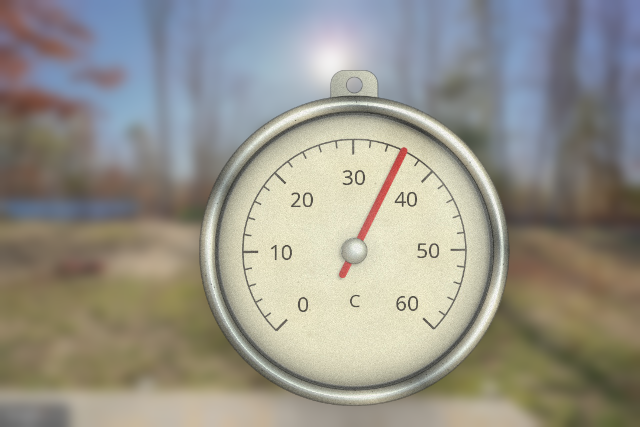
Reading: 36; °C
